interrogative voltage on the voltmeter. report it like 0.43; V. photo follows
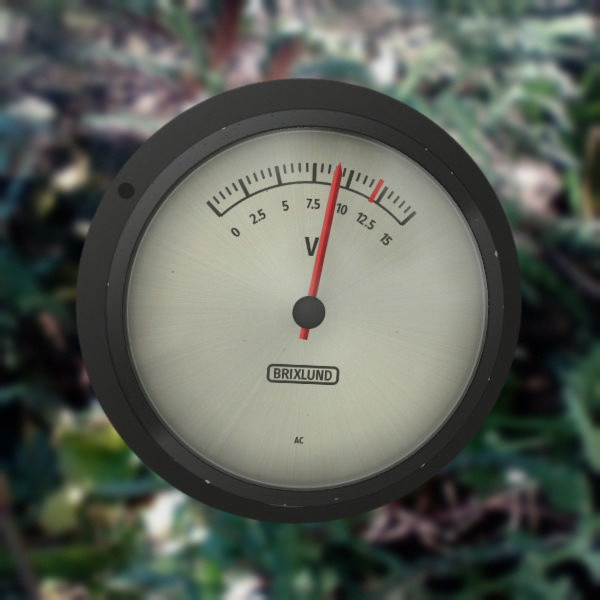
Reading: 9; V
